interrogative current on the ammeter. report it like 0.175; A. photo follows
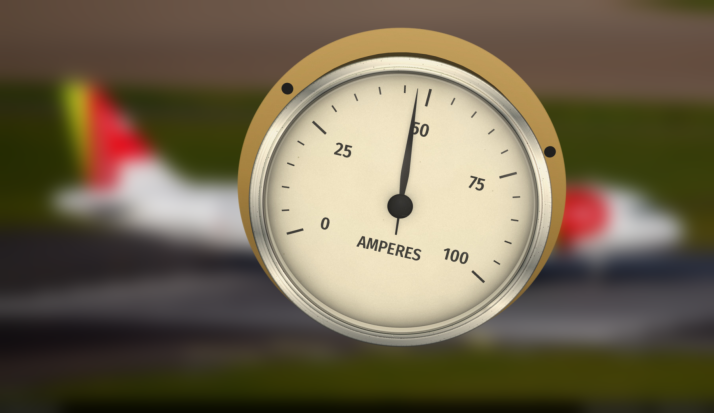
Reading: 47.5; A
